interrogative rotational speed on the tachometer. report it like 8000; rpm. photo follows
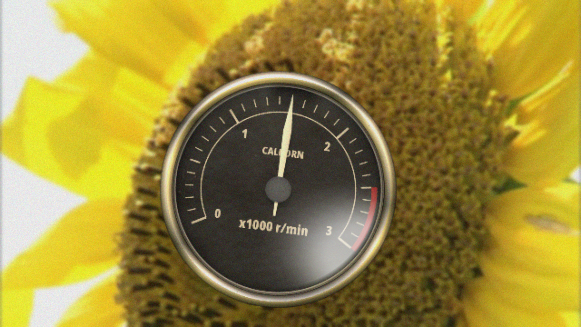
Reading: 1500; rpm
